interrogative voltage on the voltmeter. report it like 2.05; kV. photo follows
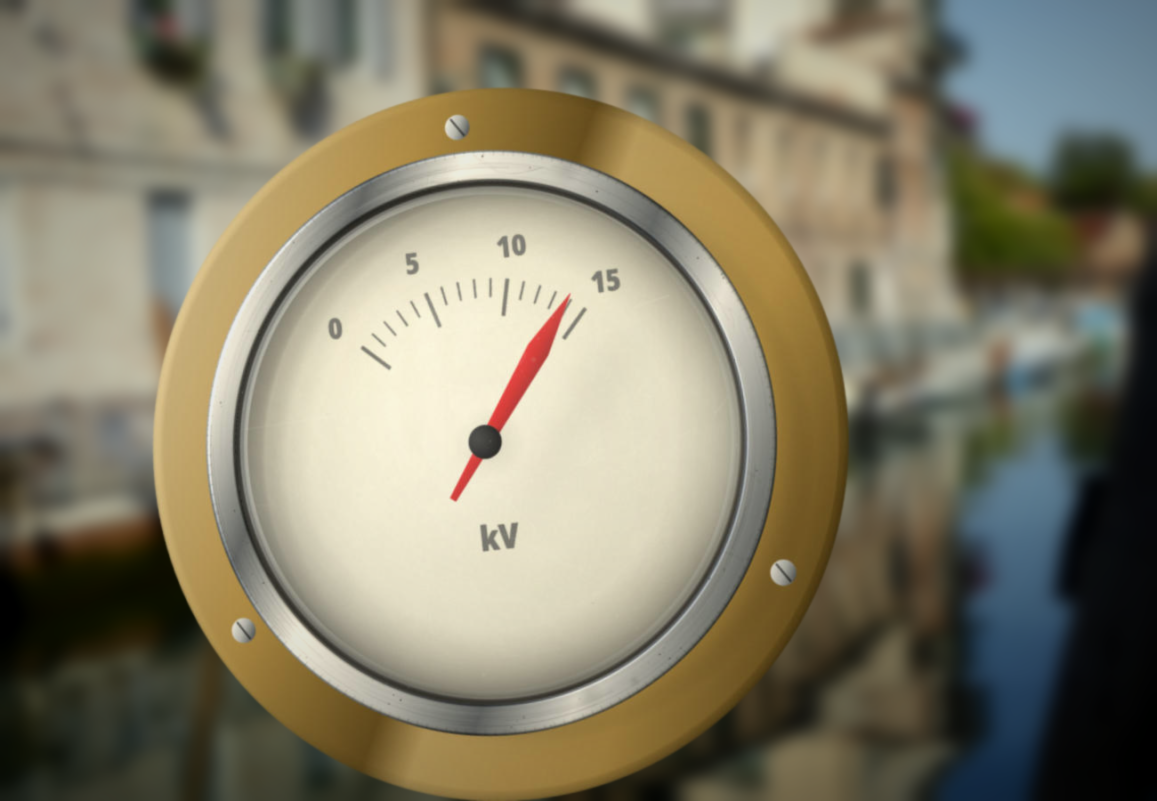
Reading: 14; kV
